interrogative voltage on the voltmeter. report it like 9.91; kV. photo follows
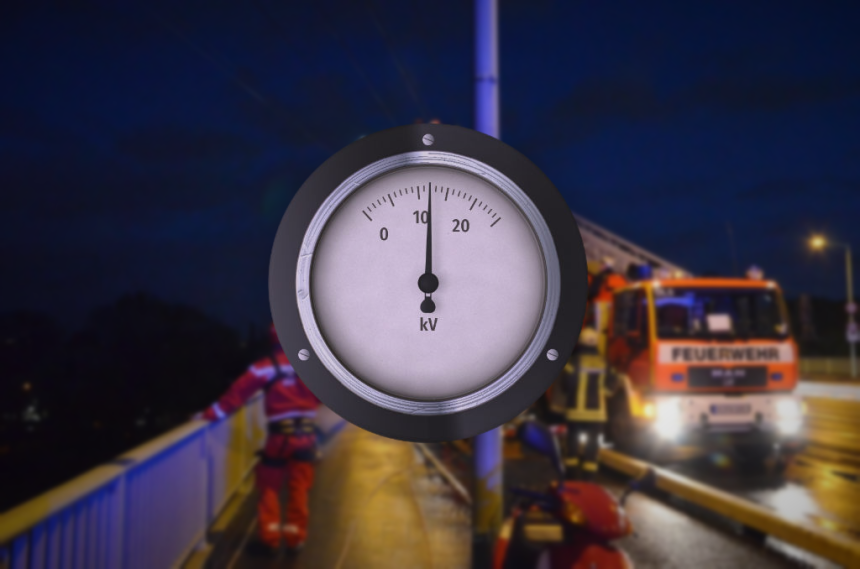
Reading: 12; kV
